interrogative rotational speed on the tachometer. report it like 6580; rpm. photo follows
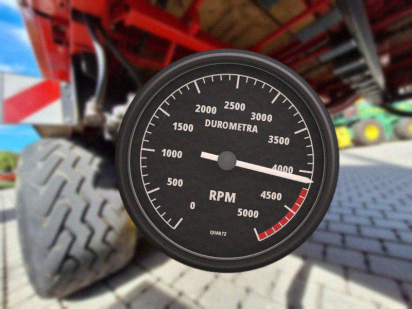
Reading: 4100; rpm
